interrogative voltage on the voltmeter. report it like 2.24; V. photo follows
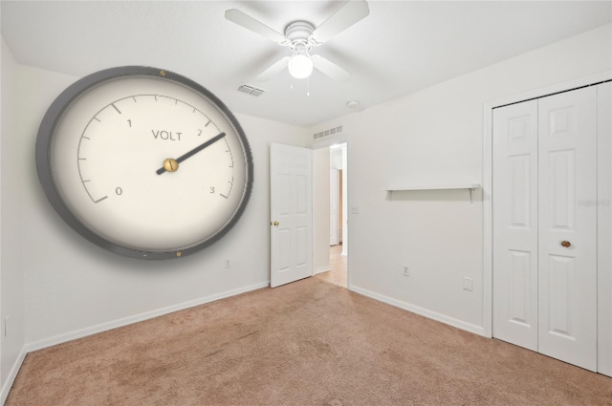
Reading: 2.2; V
